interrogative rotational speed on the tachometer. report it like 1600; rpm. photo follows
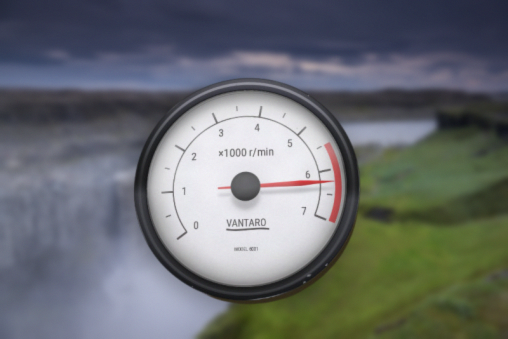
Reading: 6250; rpm
